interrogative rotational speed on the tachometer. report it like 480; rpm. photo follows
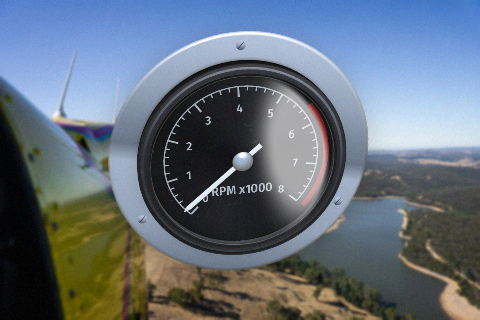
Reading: 200; rpm
